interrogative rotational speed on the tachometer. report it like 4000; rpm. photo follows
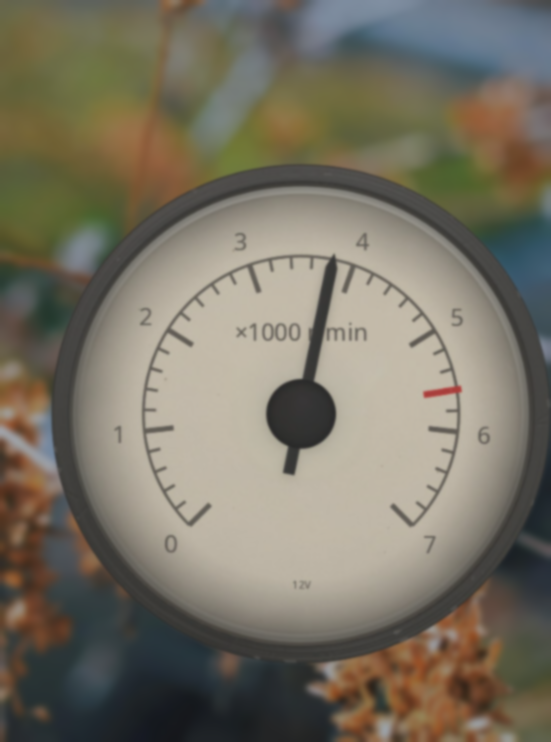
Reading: 3800; rpm
